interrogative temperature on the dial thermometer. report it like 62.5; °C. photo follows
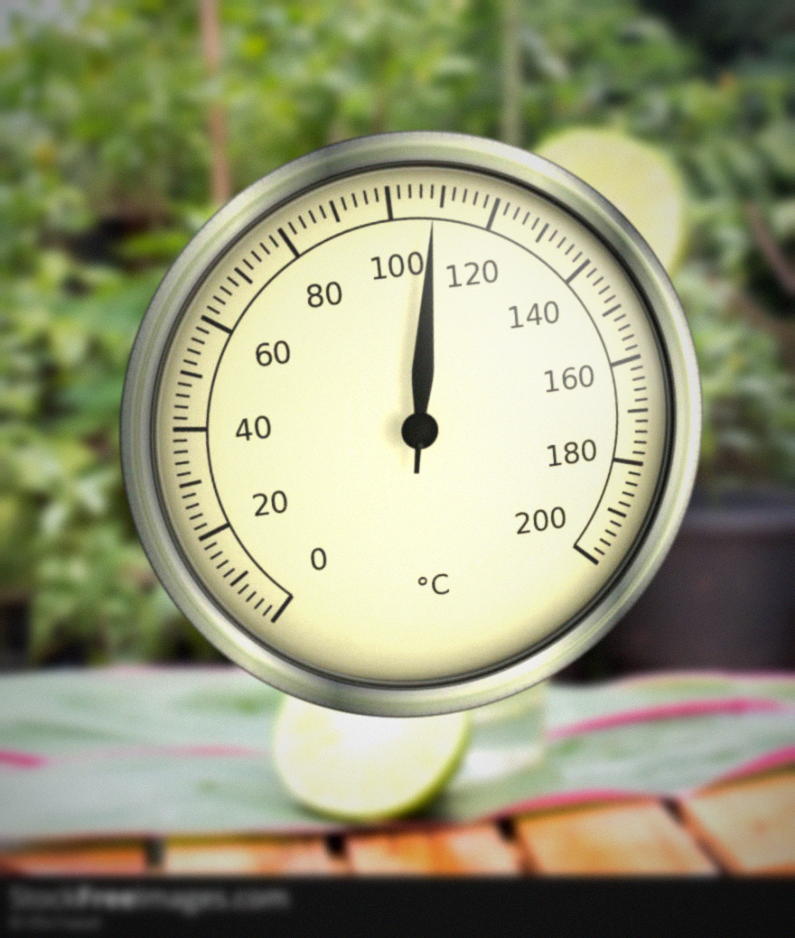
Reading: 108; °C
